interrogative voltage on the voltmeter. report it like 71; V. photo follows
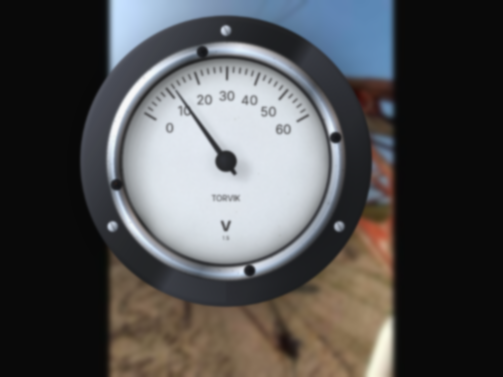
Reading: 12; V
